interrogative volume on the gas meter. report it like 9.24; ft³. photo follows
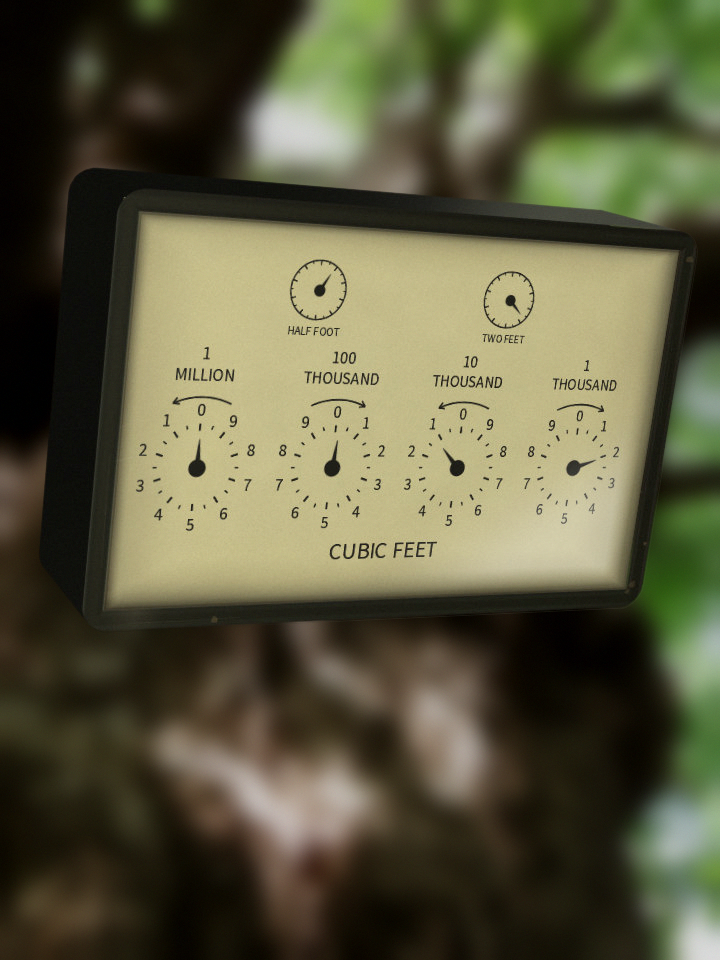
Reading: 1200; ft³
